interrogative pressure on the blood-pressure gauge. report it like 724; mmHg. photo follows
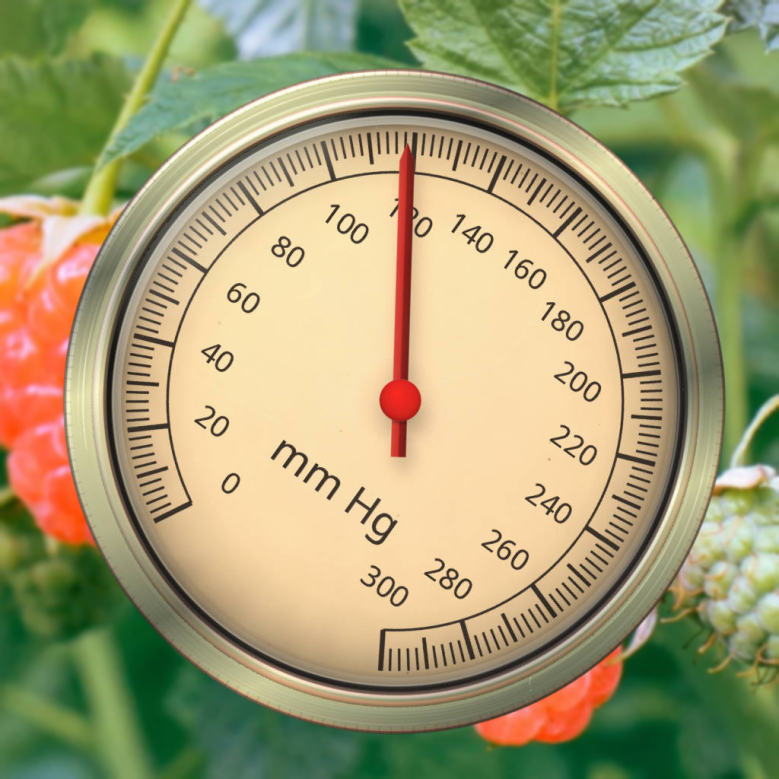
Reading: 118; mmHg
